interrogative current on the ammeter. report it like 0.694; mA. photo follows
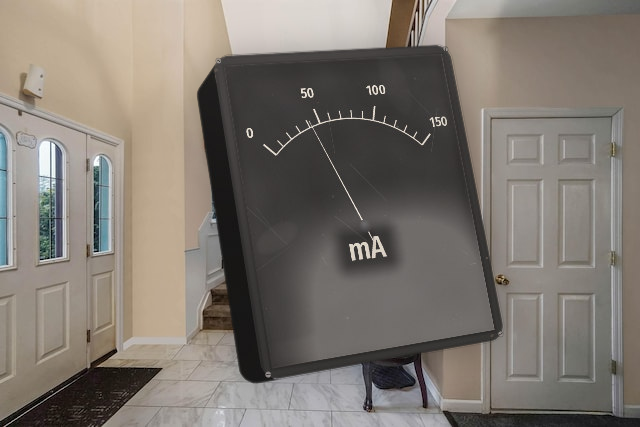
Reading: 40; mA
